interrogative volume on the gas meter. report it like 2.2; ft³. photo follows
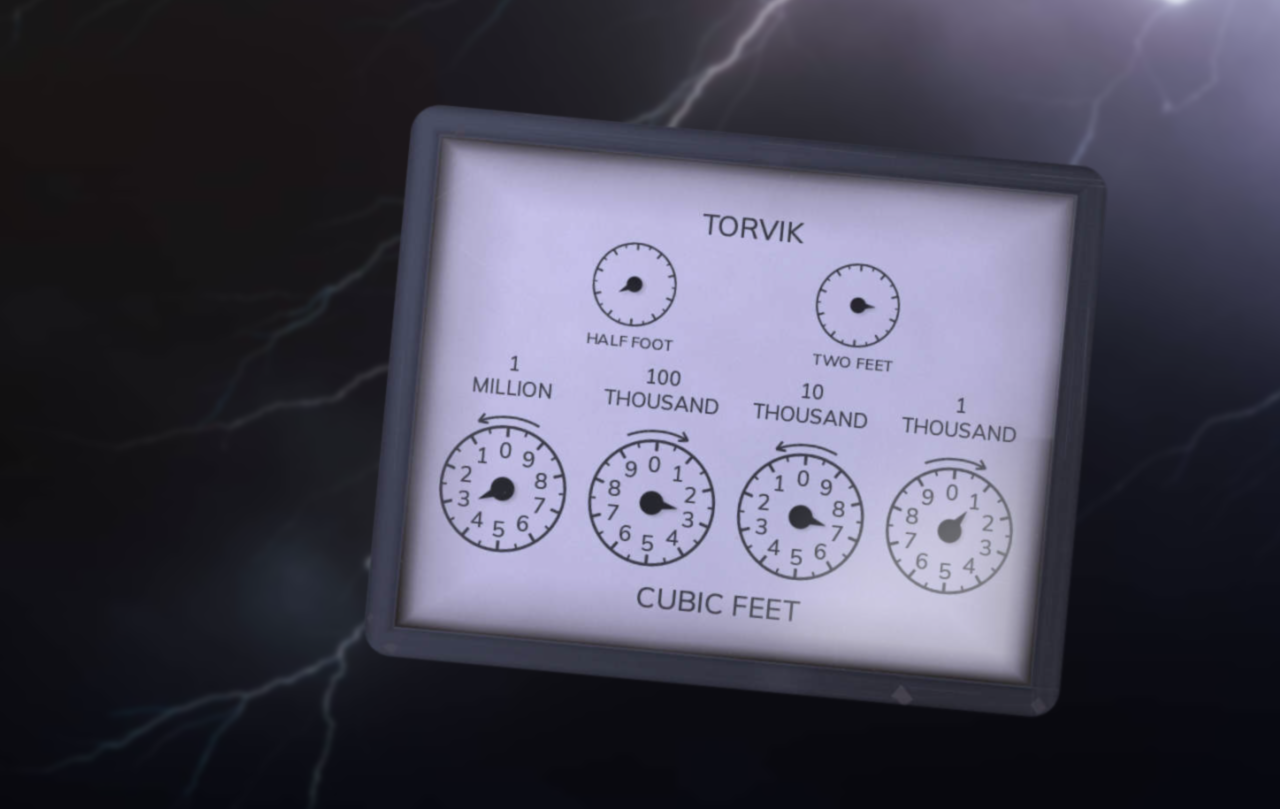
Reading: 327100; ft³
